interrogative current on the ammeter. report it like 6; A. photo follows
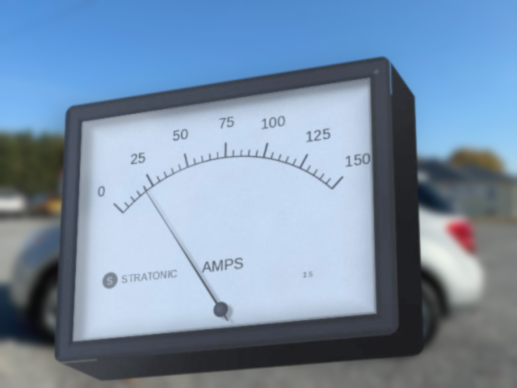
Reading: 20; A
